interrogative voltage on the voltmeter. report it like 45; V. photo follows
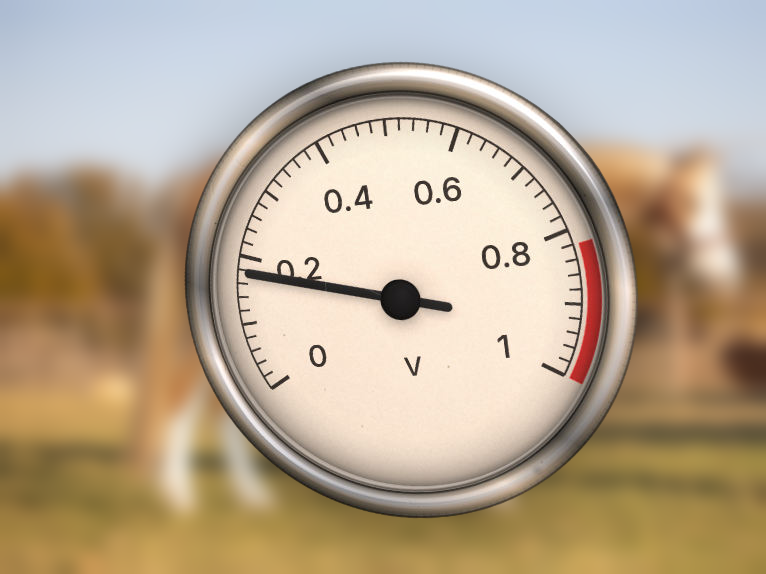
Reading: 0.18; V
